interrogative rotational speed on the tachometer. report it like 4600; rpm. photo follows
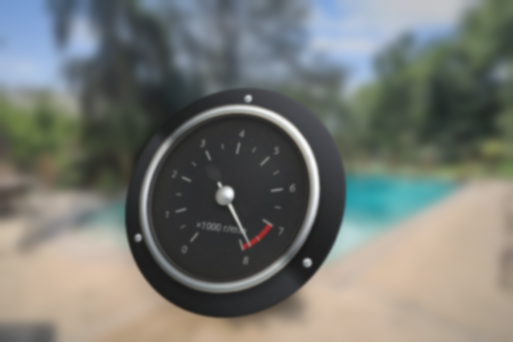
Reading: 7750; rpm
